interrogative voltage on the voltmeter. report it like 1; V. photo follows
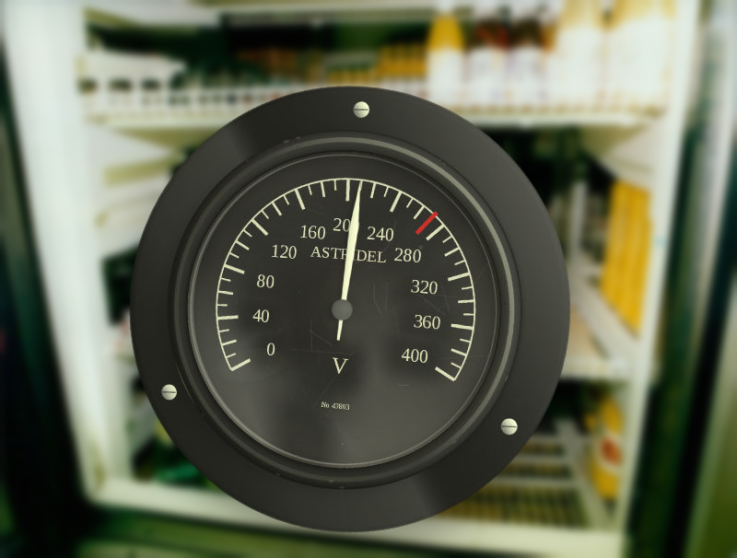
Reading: 210; V
